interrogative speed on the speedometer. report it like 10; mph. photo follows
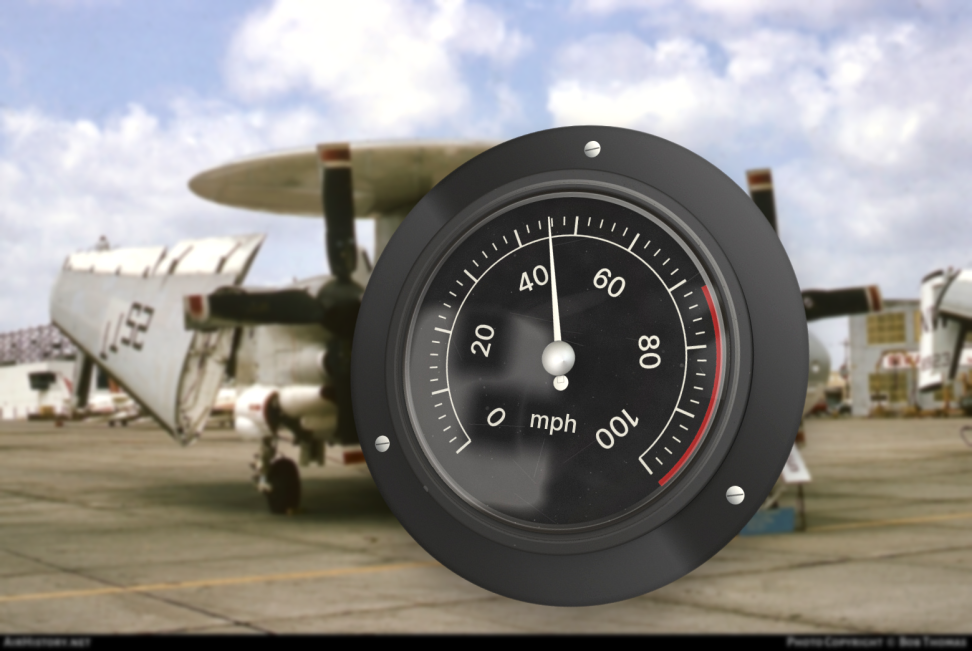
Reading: 46; mph
